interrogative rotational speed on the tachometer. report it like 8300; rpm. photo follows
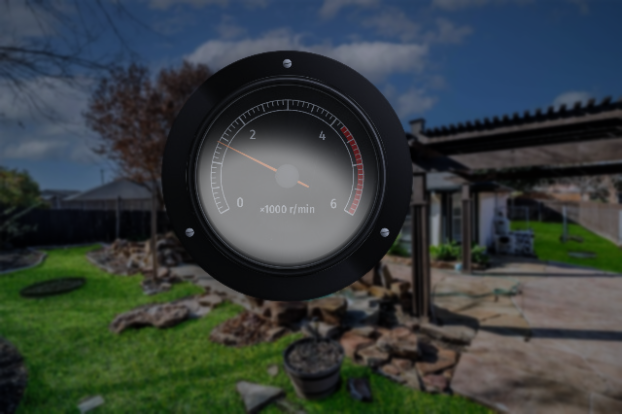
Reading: 1400; rpm
